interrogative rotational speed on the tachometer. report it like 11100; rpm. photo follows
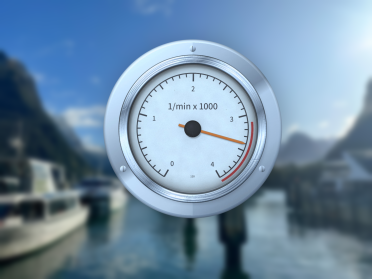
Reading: 3400; rpm
